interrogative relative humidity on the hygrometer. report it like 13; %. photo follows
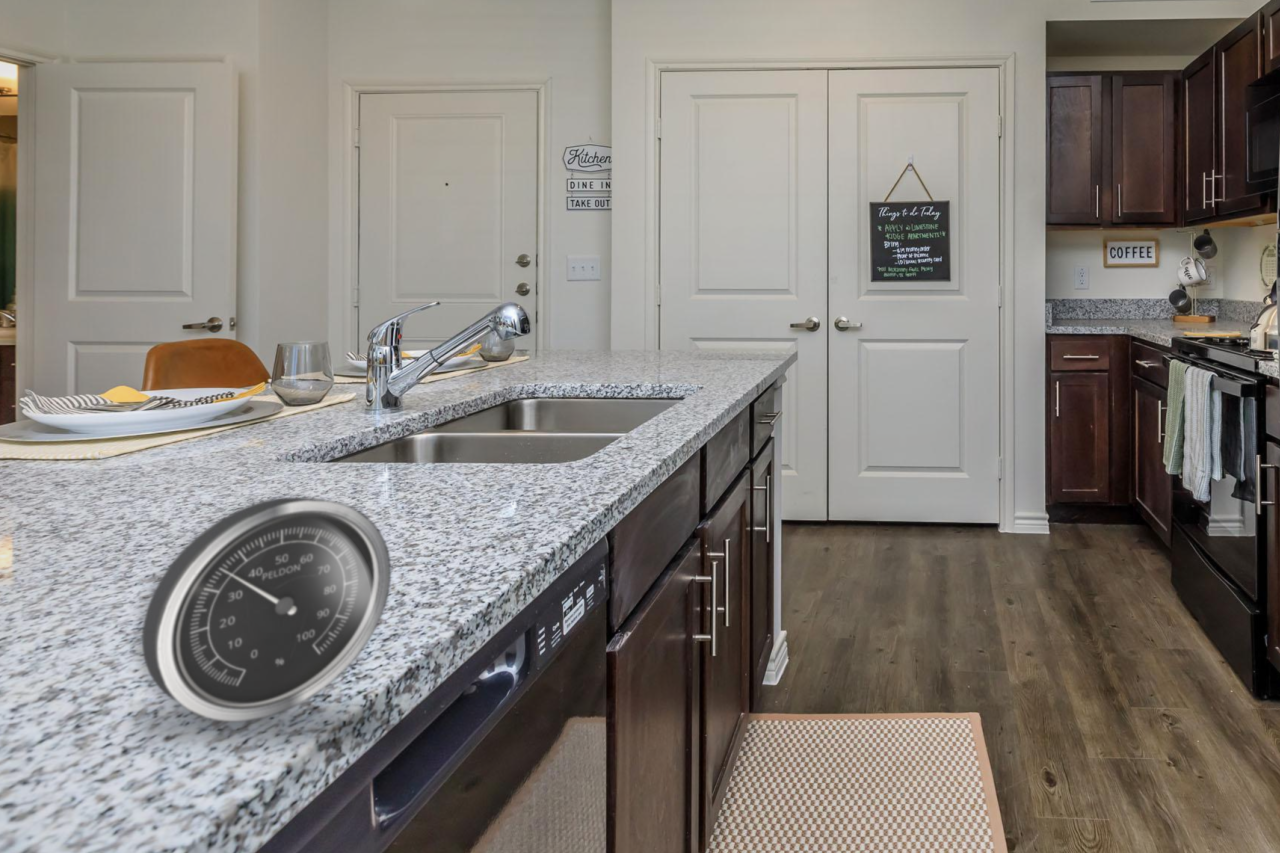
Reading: 35; %
